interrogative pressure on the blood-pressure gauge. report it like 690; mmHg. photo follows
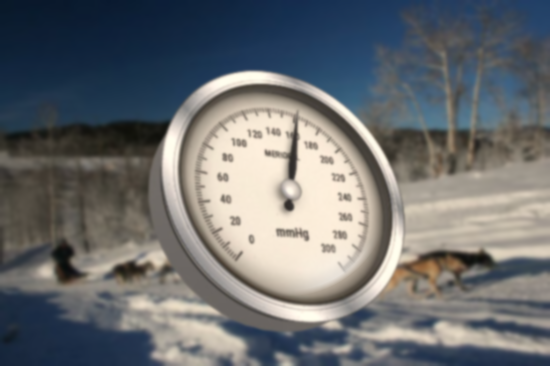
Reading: 160; mmHg
